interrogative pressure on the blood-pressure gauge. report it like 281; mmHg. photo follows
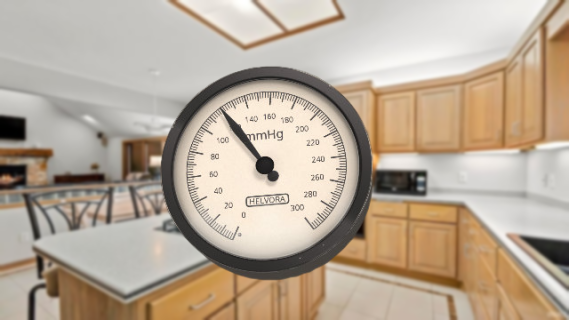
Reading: 120; mmHg
